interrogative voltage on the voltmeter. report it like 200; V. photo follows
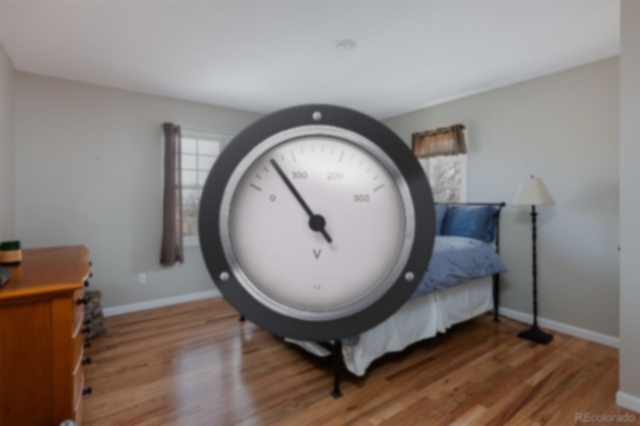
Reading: 60; V
